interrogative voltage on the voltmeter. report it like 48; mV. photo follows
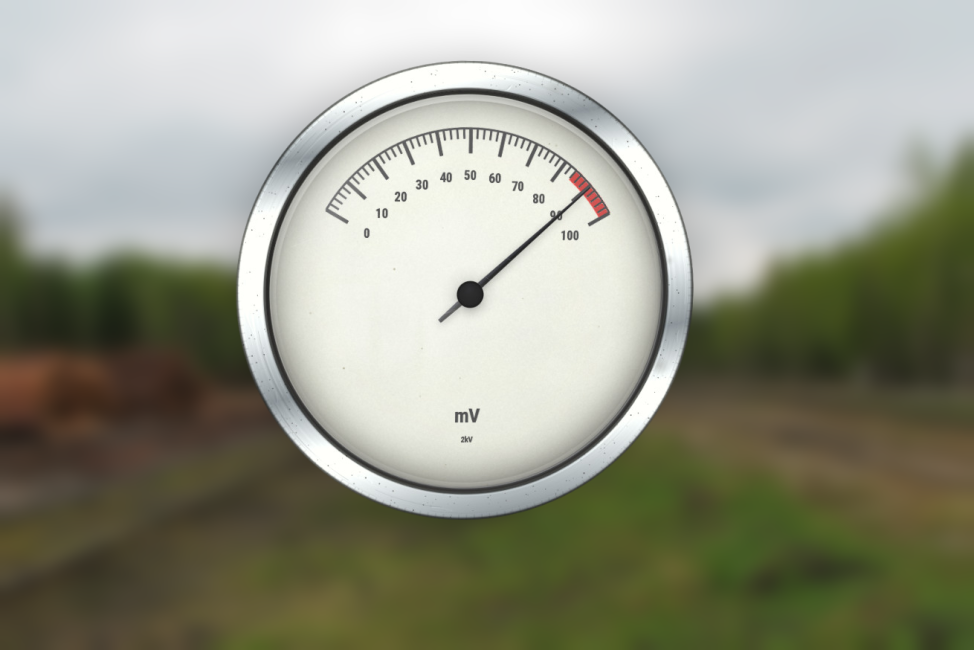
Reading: 90; mV
